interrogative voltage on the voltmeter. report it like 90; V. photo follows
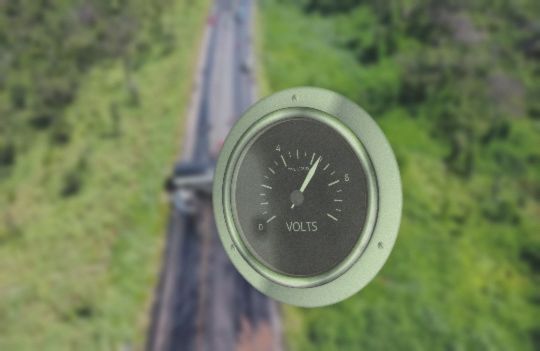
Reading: 6.5; V
